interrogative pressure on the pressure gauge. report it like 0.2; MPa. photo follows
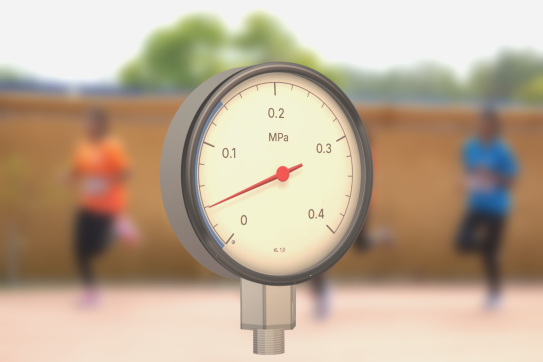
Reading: 0.04; MPa
